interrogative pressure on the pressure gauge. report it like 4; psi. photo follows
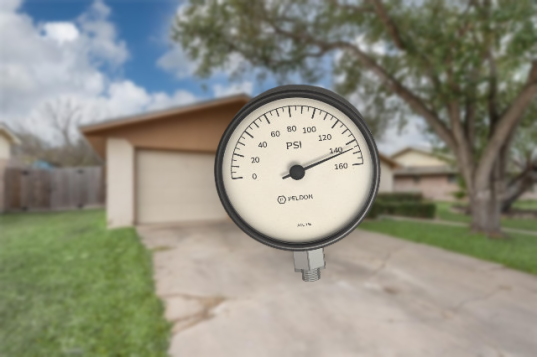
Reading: 145; psi
